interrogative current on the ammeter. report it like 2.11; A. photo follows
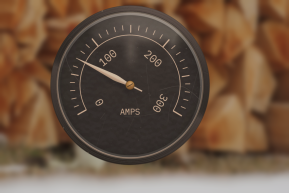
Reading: 70; A
